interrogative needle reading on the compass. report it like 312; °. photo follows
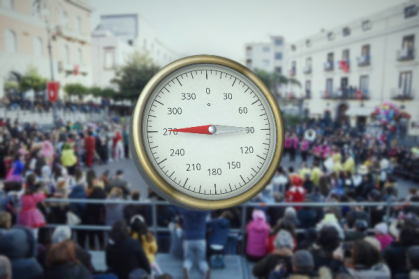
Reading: 270; °
